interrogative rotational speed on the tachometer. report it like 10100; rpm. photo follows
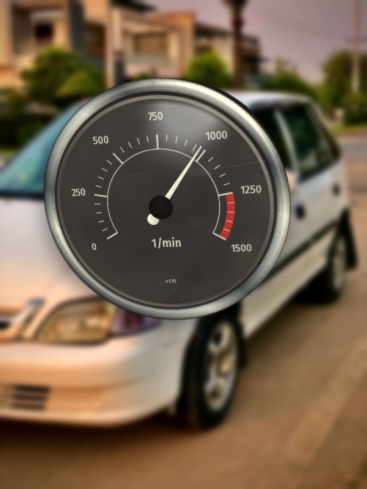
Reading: 975; rpm
